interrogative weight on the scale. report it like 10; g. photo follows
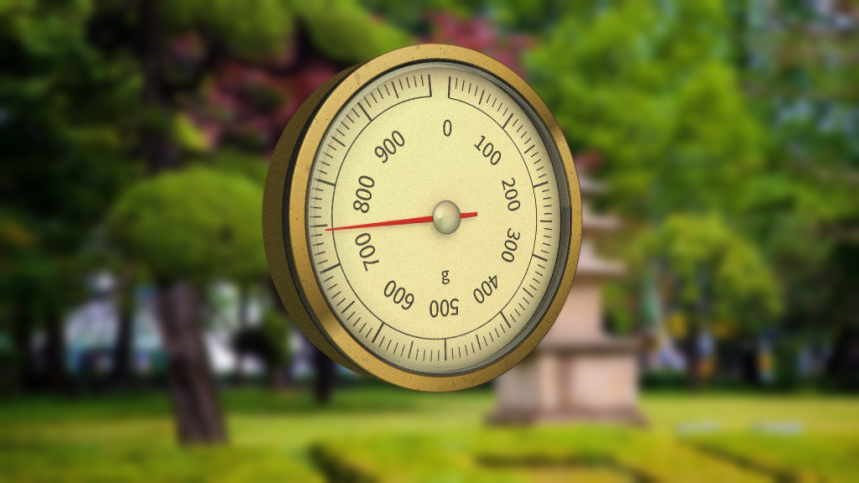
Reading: 745; g
